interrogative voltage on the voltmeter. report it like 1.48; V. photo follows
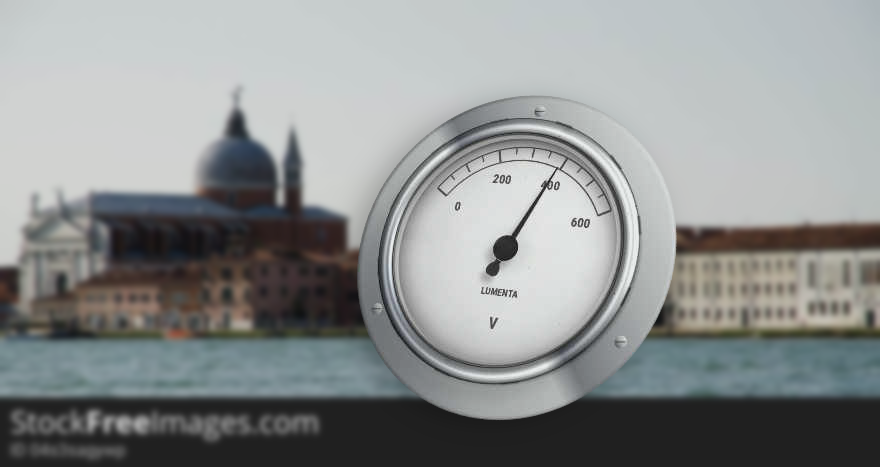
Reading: 400; V
